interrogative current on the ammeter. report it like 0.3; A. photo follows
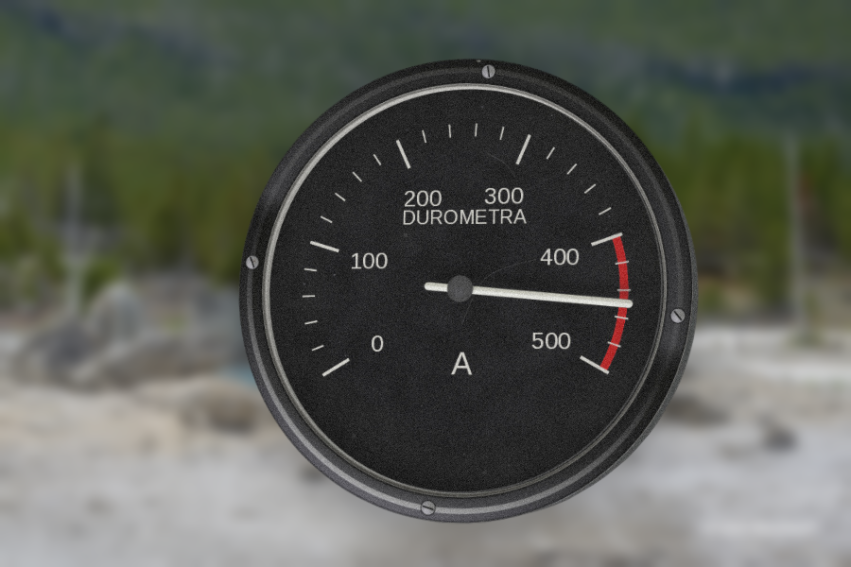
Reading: 450; A
